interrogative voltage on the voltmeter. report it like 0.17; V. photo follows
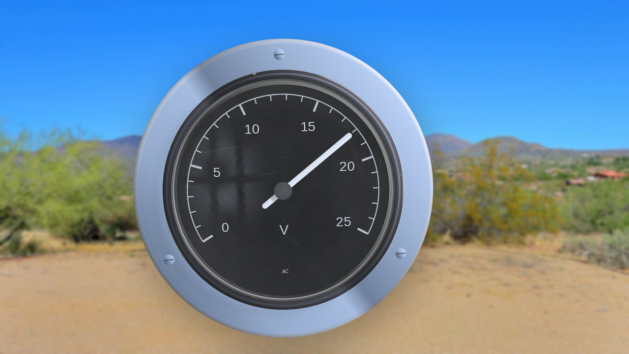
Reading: 18; V
